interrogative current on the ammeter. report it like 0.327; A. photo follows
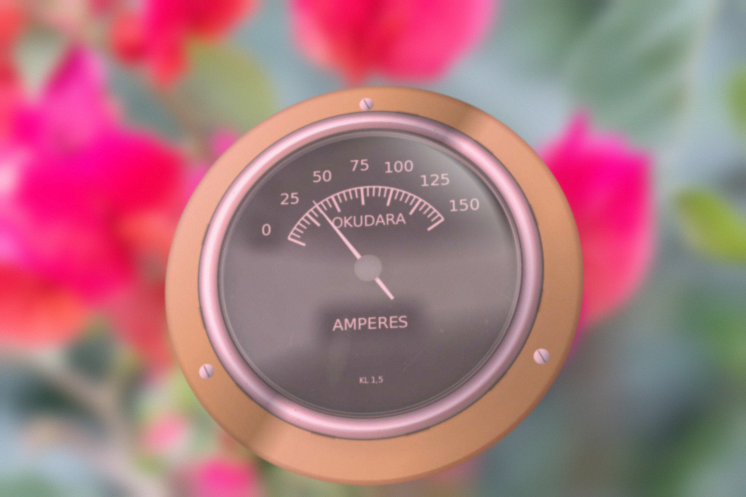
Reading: 35; A
